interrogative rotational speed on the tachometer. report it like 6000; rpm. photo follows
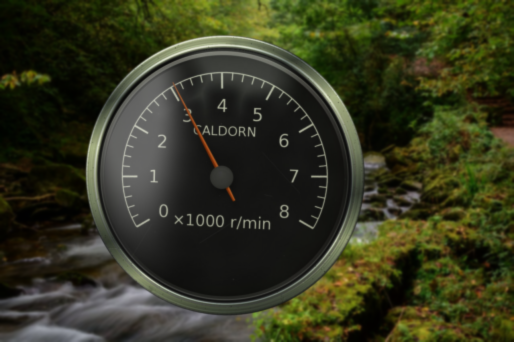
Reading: 3100; rpm
